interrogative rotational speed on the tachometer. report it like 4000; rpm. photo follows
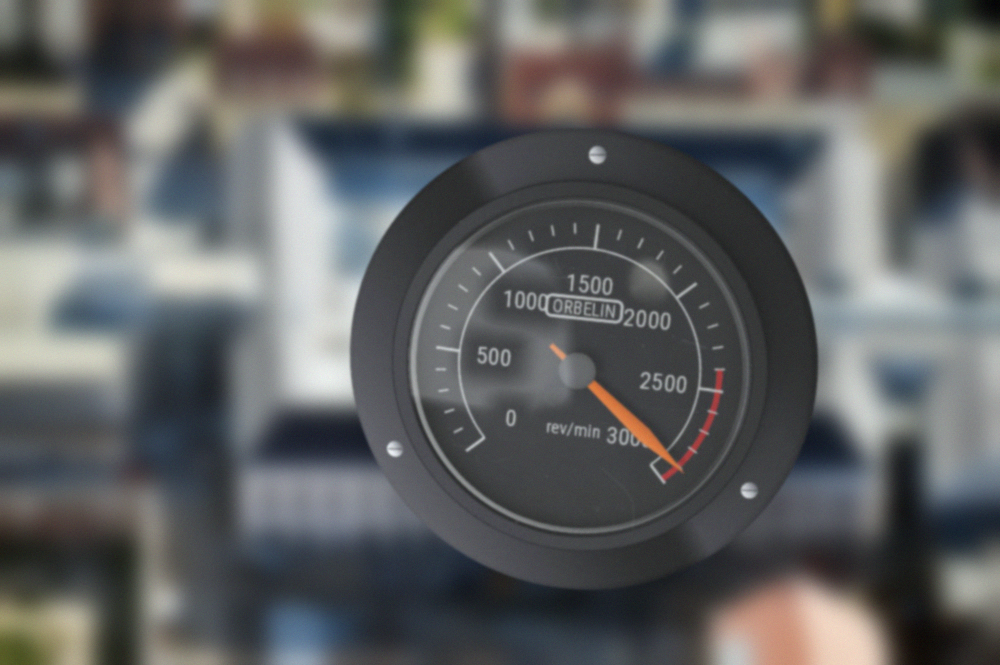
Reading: 2900; rpm
